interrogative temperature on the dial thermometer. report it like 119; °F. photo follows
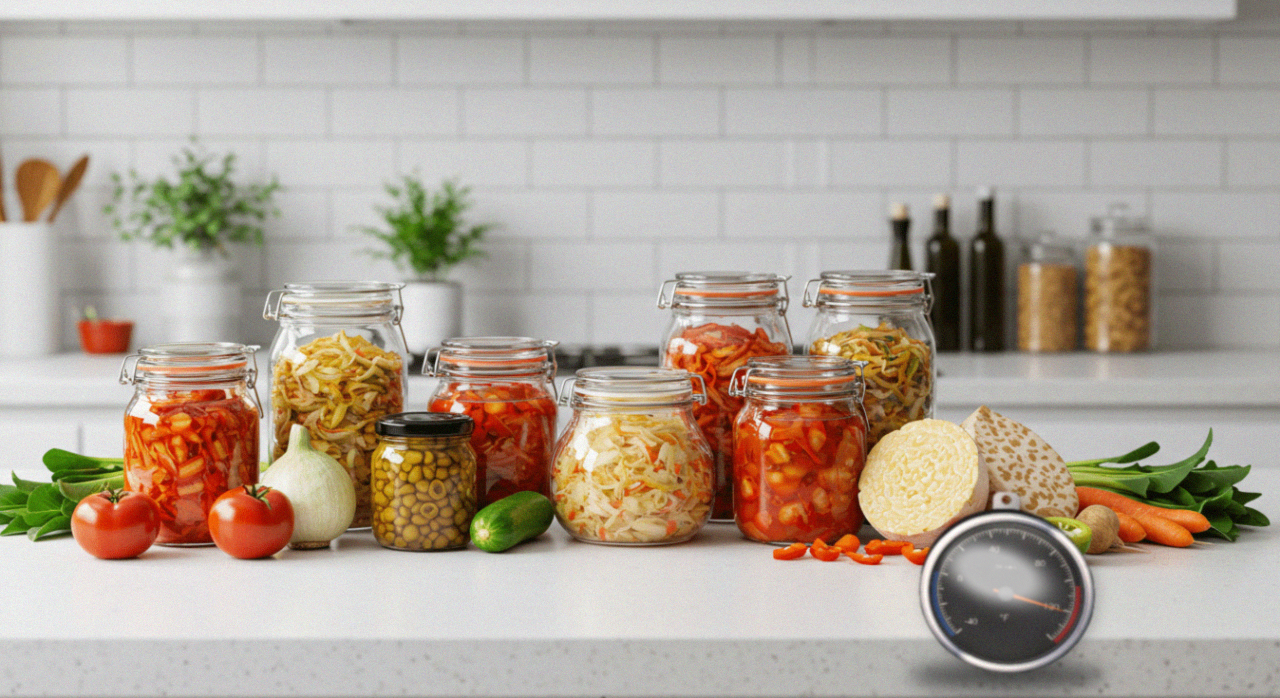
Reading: 120; °F
